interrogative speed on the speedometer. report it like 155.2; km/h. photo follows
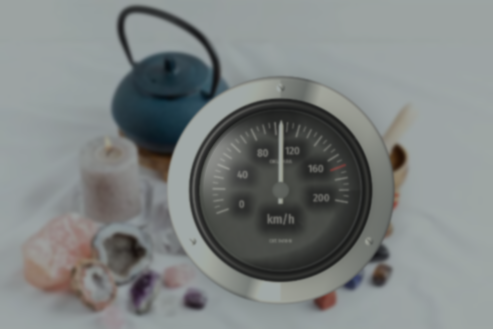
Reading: 105; km/h
